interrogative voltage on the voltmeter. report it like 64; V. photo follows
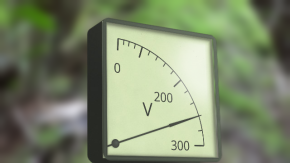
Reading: 260; V
